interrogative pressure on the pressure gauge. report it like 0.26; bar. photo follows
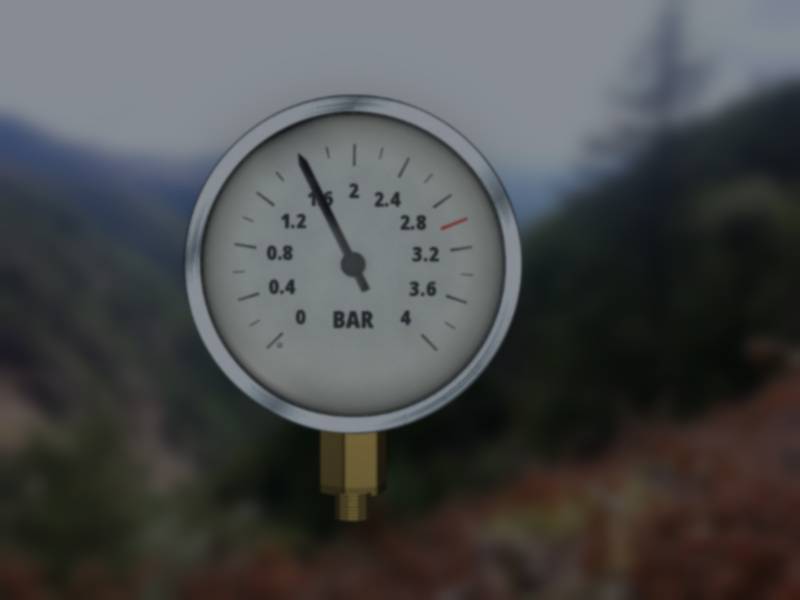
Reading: 1.6; bar
